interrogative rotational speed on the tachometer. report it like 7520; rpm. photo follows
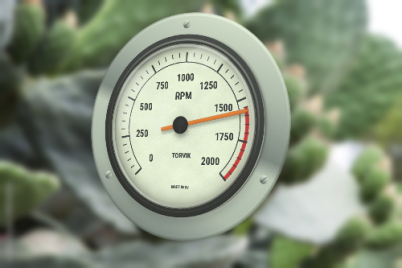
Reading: 1575; rpm
